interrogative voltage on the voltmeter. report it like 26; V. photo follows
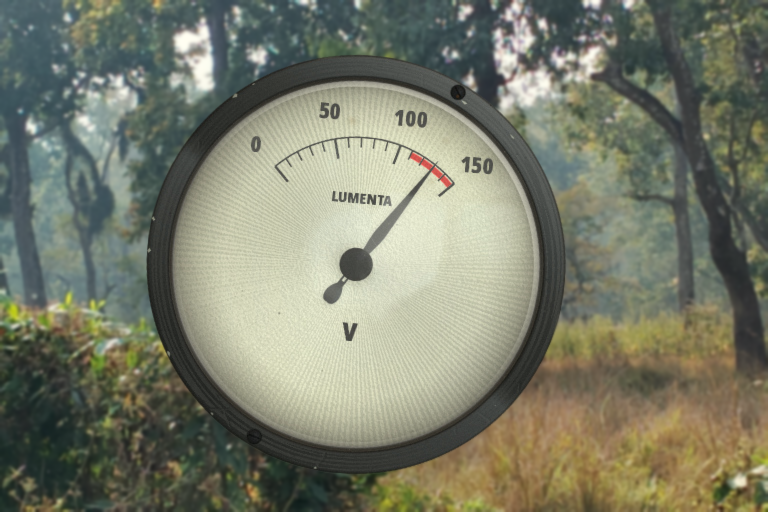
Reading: 130; V
